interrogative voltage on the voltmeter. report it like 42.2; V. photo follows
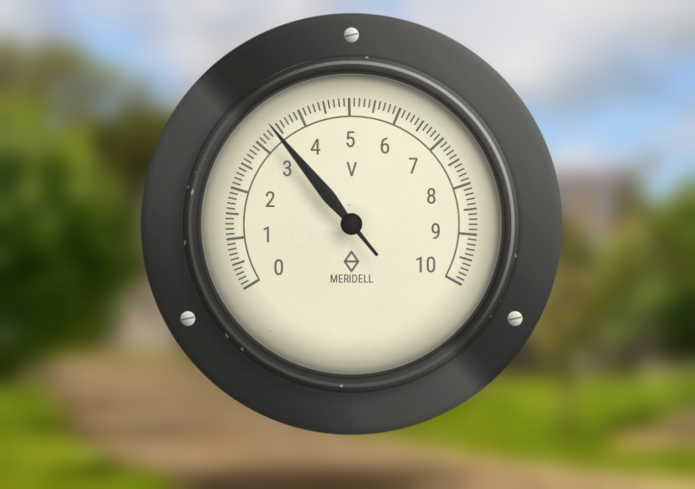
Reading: 3.4; V
